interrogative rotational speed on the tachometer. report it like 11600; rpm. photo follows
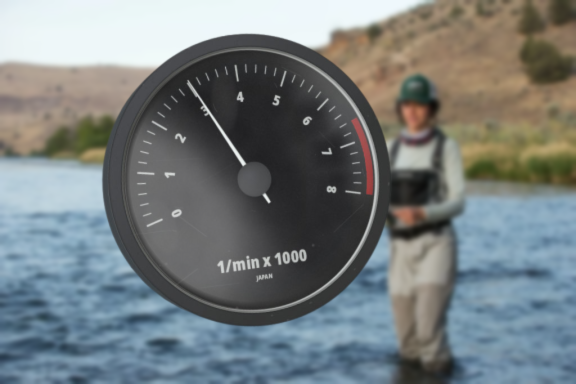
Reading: 3000; rpm
